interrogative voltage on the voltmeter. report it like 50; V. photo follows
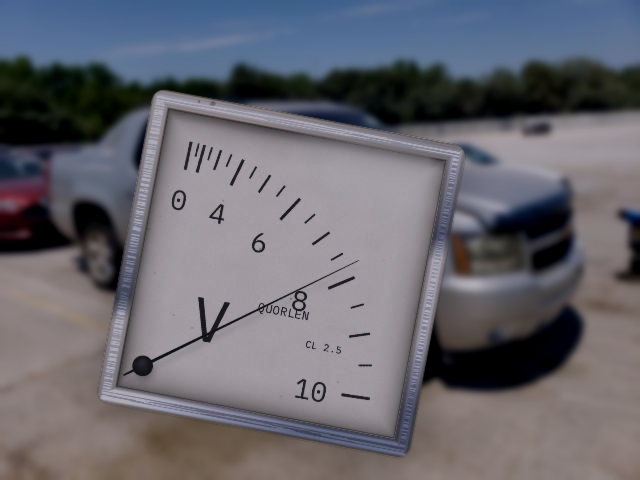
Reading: 7.75; V
